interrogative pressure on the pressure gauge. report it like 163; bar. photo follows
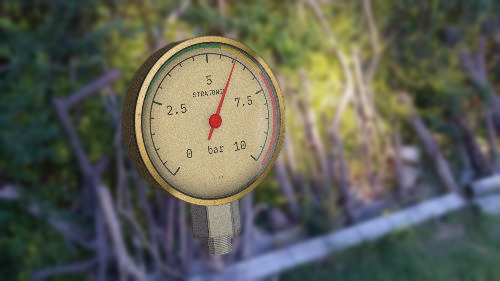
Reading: 6; bar
